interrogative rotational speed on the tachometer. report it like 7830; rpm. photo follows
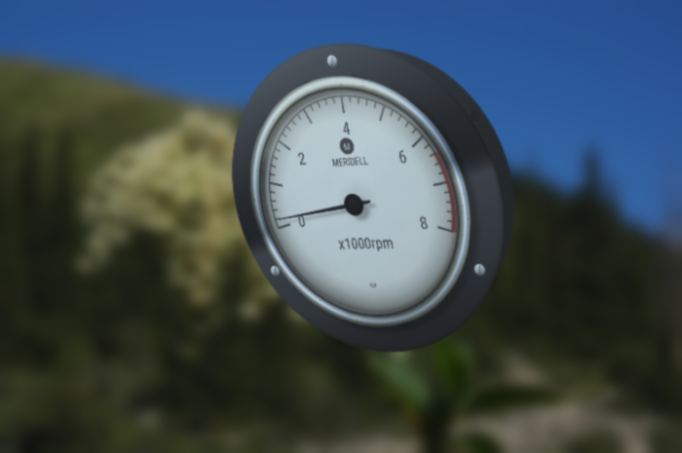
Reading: 200; rpm
